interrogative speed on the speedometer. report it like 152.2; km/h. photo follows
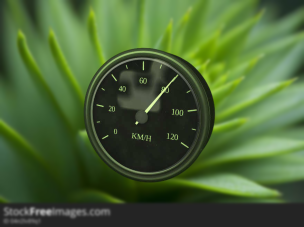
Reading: 80; km/h
